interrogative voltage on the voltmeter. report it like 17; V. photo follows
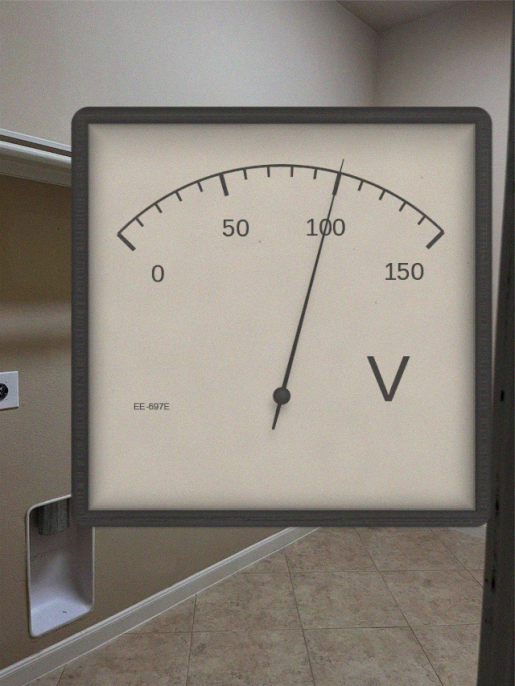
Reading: 100; V
